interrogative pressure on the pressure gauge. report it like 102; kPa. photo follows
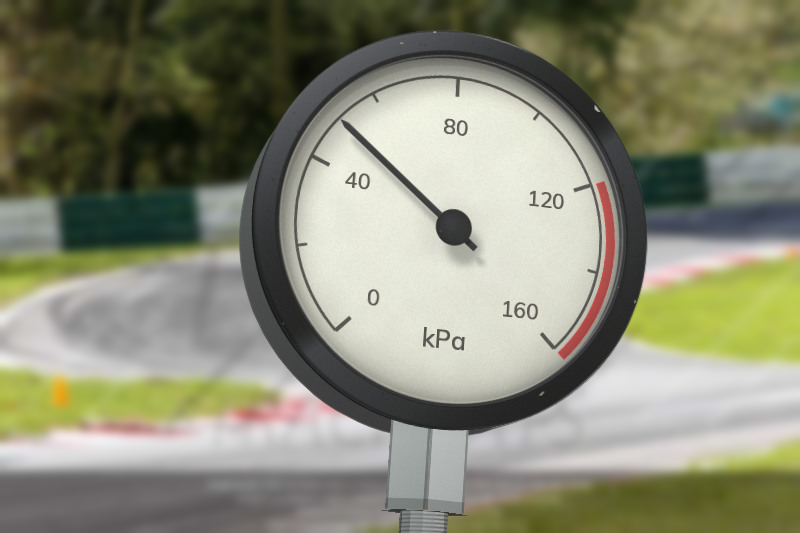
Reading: 50; kPa
